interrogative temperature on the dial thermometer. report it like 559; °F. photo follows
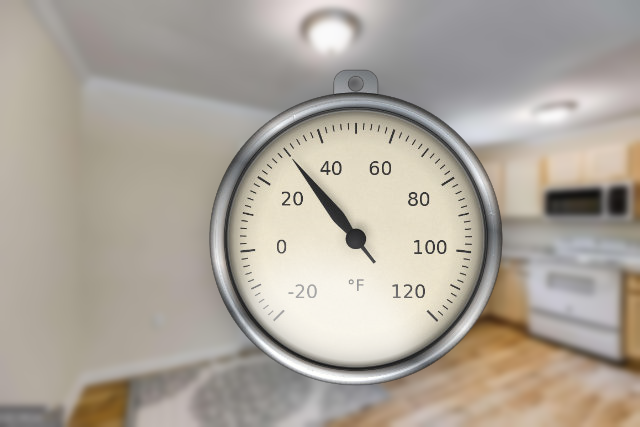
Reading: 30; °F
